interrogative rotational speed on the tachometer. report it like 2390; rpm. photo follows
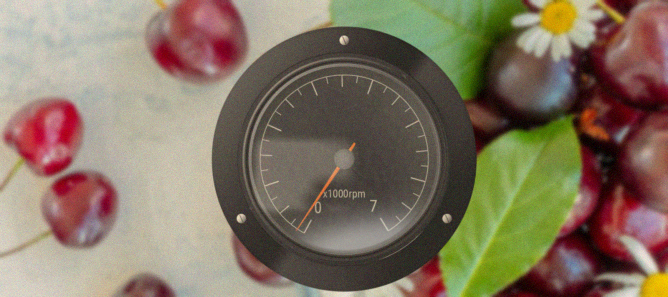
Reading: 125; rpm
